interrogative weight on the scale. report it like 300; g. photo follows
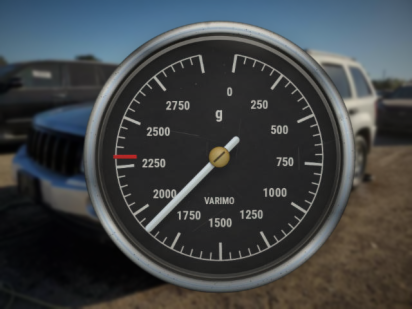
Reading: 1900; g
